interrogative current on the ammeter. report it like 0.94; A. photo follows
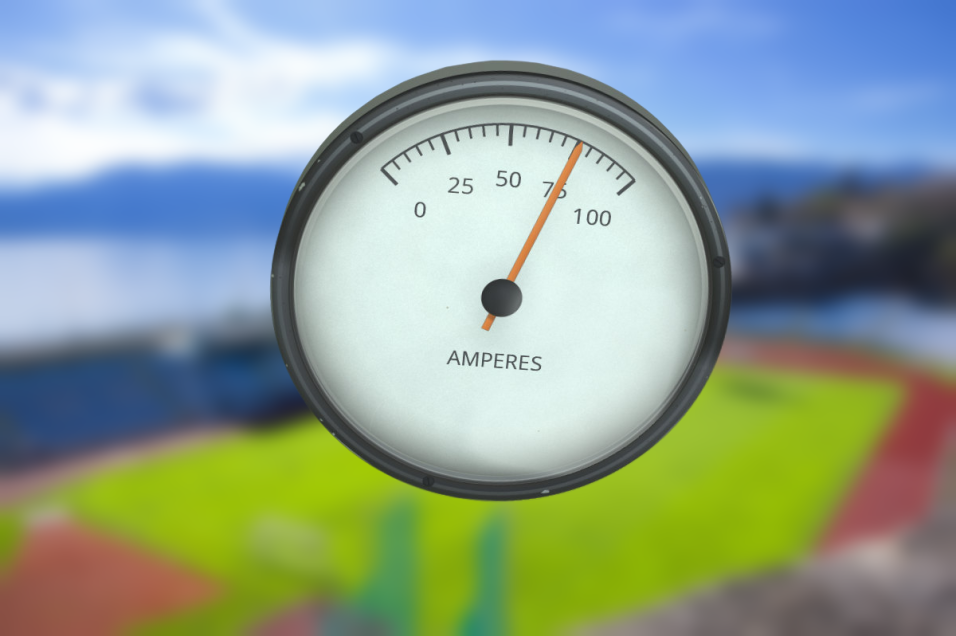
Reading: 75; A
